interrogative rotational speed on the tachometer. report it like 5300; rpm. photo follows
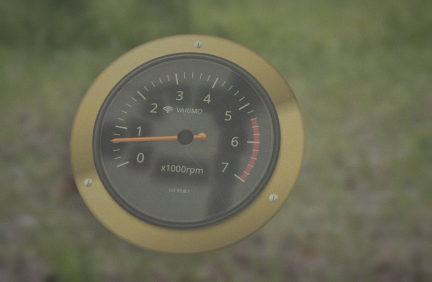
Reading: 600; rpm
